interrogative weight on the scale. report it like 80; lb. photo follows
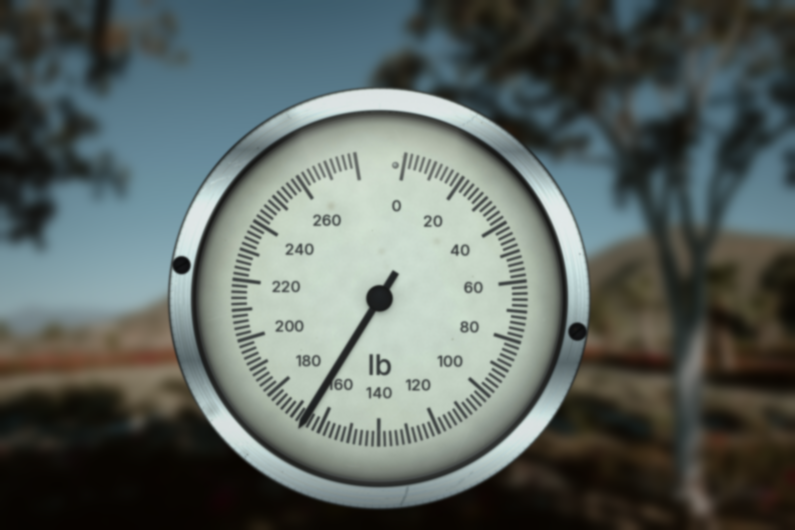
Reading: 166; lb
